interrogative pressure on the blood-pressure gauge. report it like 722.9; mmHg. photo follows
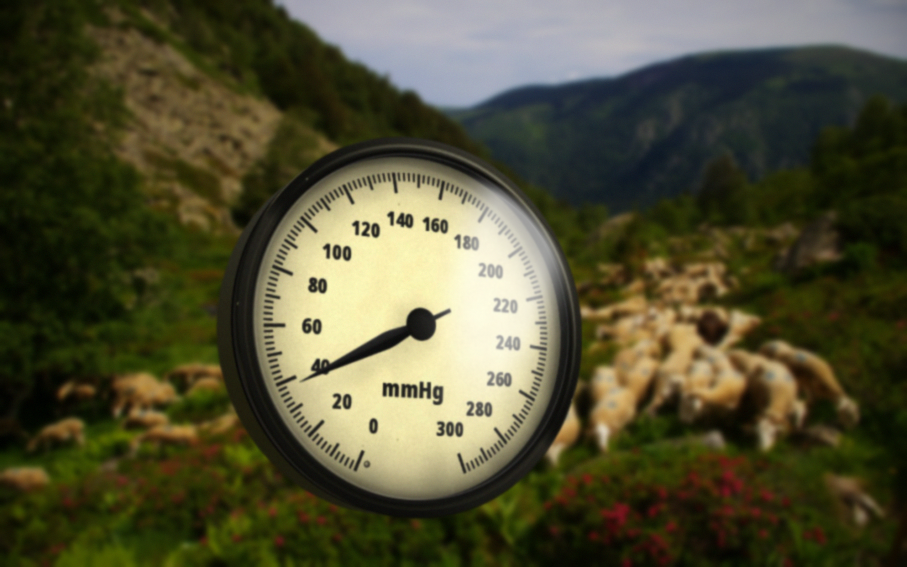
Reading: 38; mmHg
